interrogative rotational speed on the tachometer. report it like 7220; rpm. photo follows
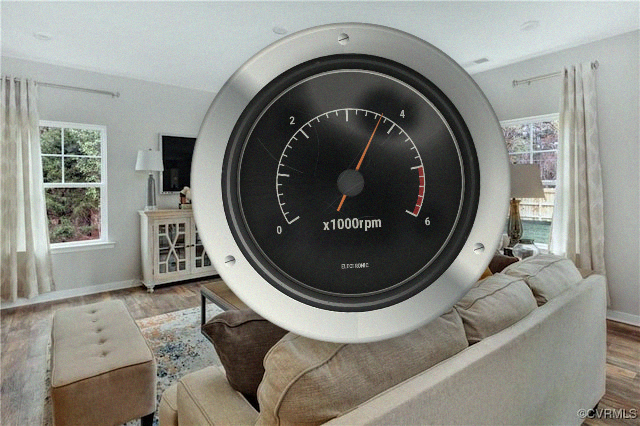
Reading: 3700; rpm
